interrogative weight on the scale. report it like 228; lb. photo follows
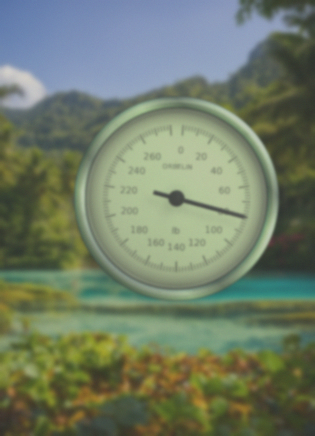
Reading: 80; lb
